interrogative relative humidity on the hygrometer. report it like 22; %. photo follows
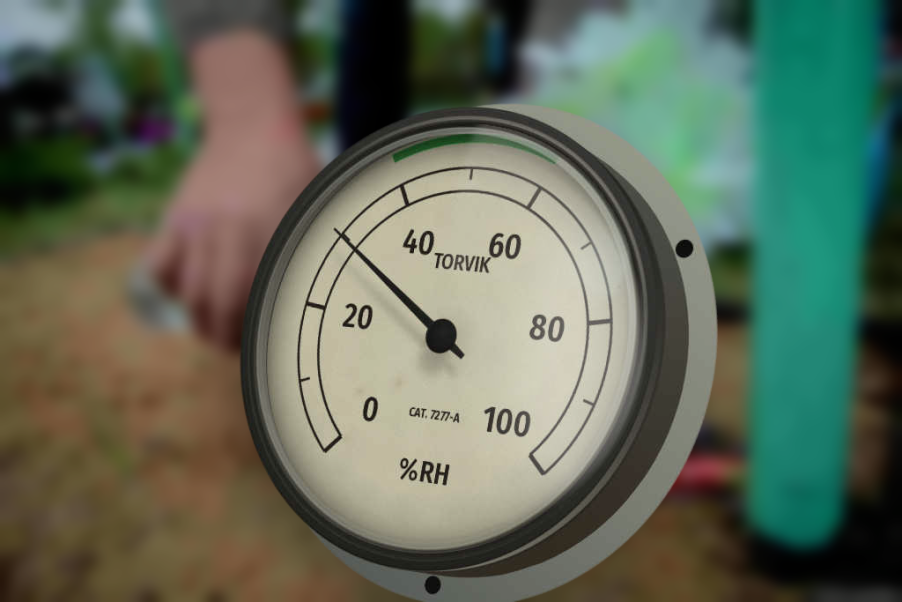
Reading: 30; %
